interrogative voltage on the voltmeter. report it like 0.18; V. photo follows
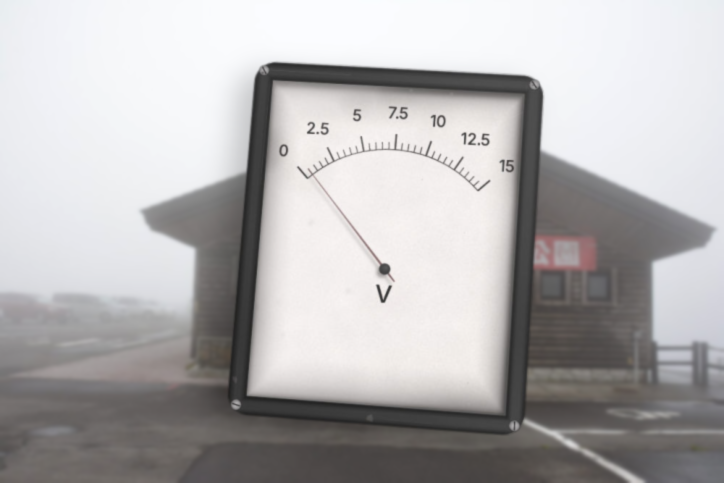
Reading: 0.5; V
